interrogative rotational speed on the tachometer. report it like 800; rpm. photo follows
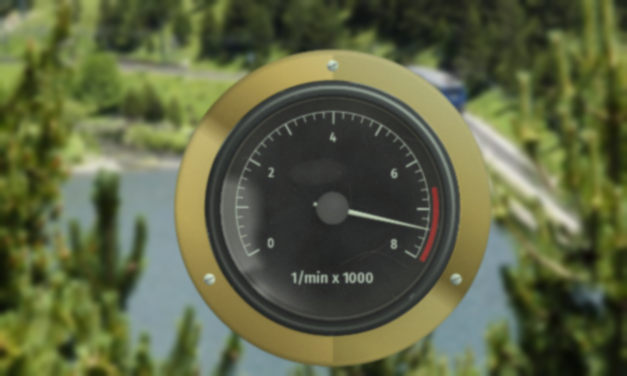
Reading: 7400; rpm
